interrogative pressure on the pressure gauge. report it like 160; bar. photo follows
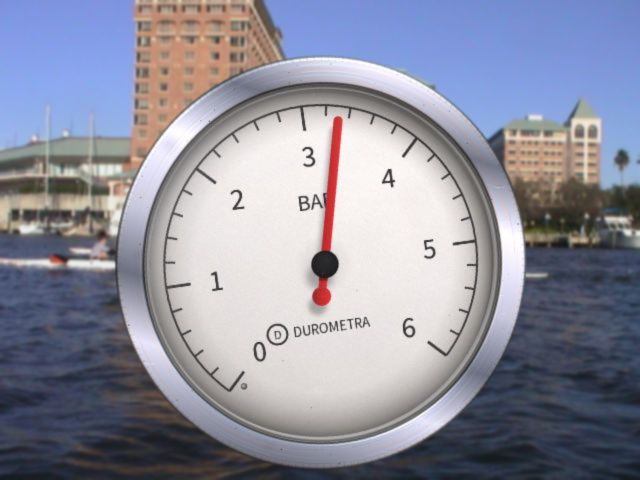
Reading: 3.3; bar
